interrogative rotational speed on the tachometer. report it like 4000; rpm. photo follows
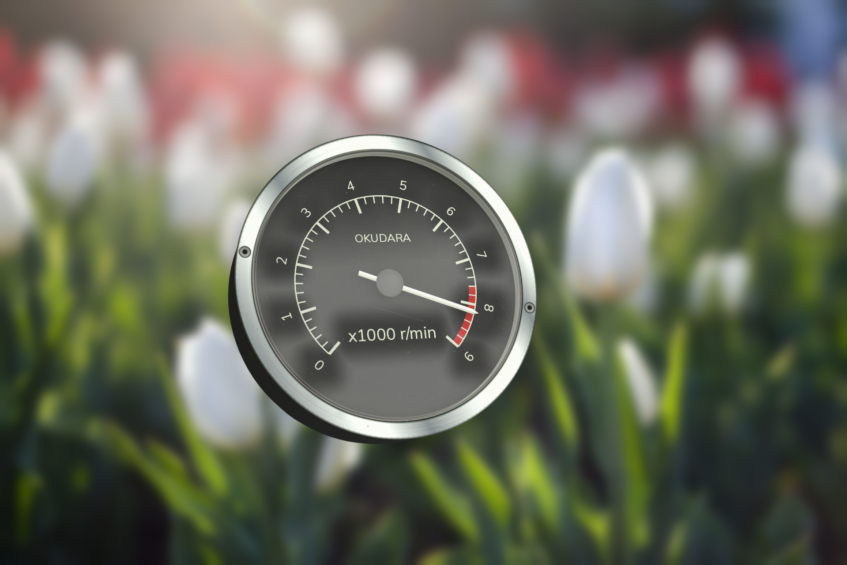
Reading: 8200; rpm
